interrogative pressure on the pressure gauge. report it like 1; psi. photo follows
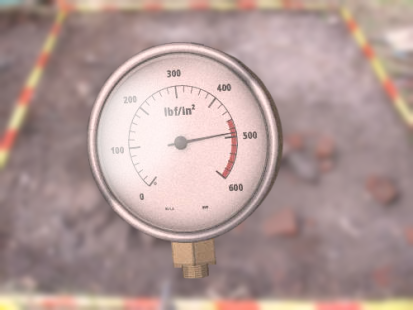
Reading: 490; psi
